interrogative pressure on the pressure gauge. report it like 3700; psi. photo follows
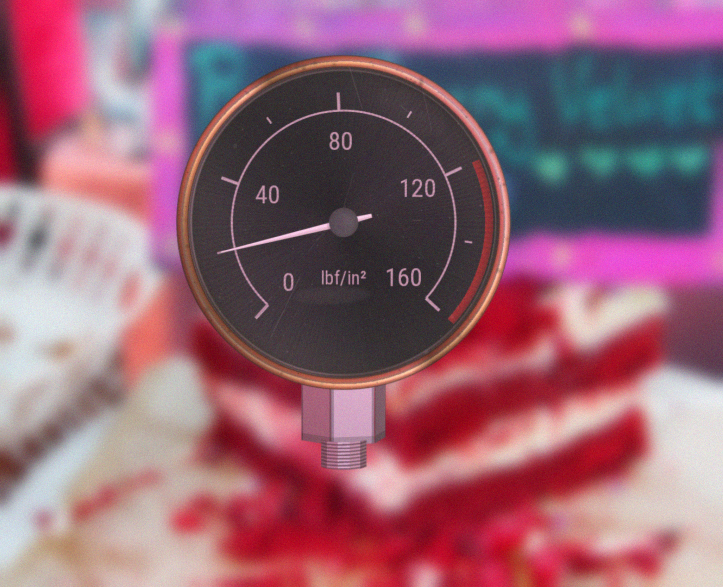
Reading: 20; psi
